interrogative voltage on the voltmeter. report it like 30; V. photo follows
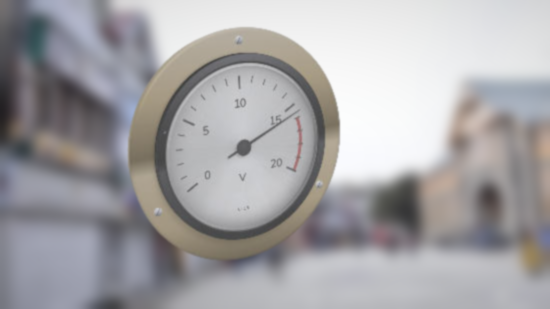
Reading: 15.5; V
